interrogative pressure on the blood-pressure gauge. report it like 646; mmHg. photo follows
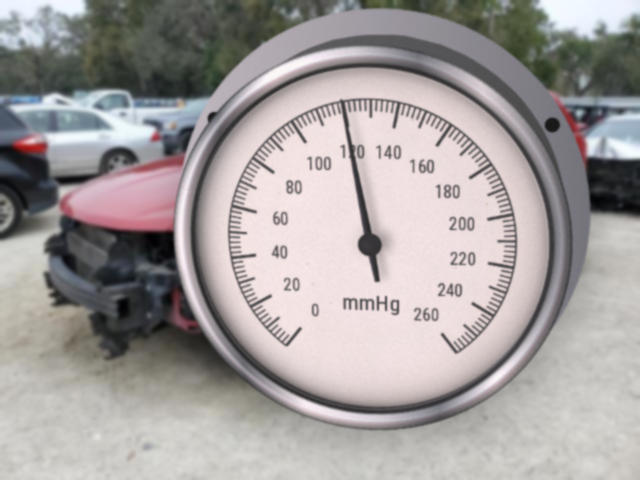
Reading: 120; mmHg
